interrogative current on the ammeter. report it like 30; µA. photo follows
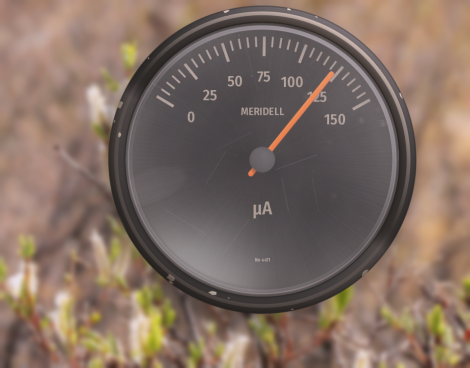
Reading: 122.5; µA
